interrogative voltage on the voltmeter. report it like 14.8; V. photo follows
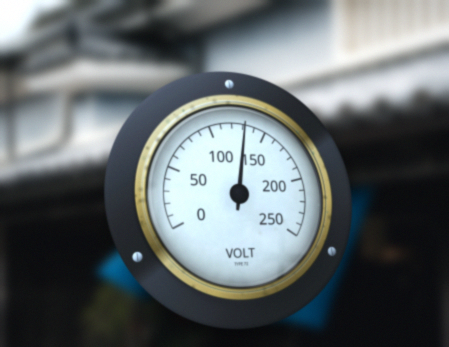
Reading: 130; V
